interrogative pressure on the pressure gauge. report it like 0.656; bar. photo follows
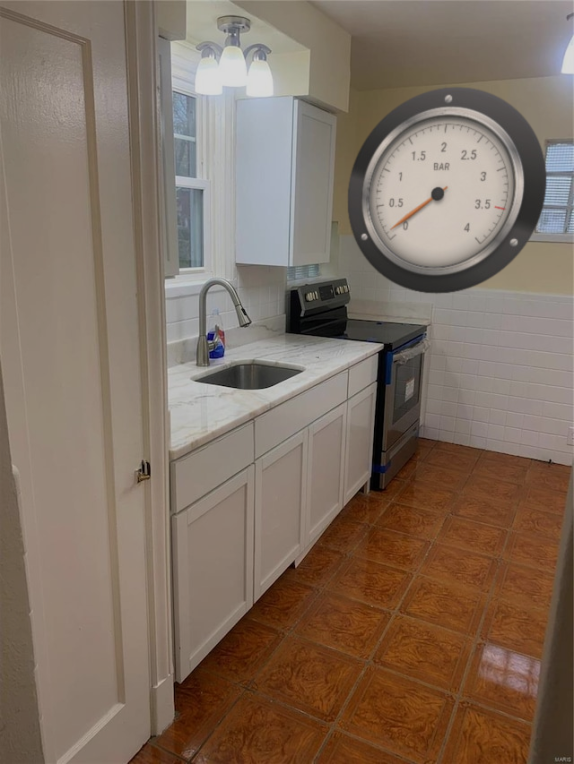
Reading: 0.1; bar
